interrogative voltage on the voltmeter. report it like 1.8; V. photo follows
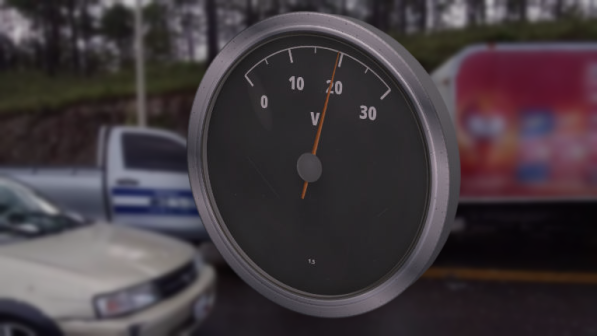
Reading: 20; V
